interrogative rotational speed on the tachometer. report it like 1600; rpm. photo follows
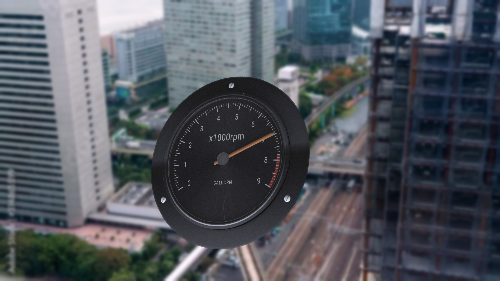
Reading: 7000; rpm
